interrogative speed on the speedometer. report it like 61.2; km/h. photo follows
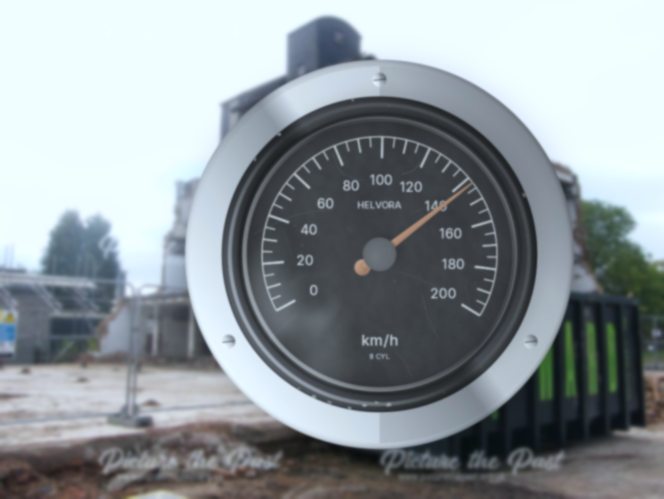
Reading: 142.5; km/h
